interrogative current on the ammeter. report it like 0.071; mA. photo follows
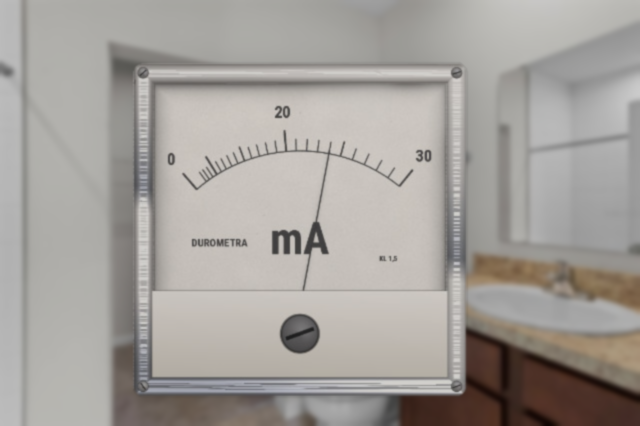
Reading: 24; mA
